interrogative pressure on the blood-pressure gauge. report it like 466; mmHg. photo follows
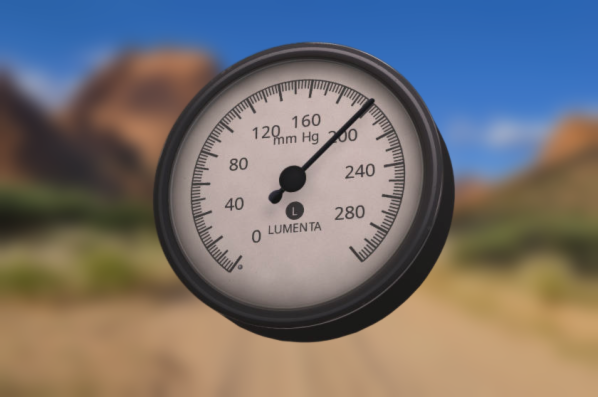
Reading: 200; mmHg
